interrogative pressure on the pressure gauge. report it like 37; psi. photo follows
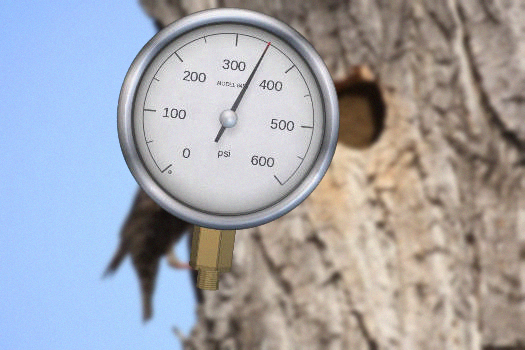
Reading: 350; psi
